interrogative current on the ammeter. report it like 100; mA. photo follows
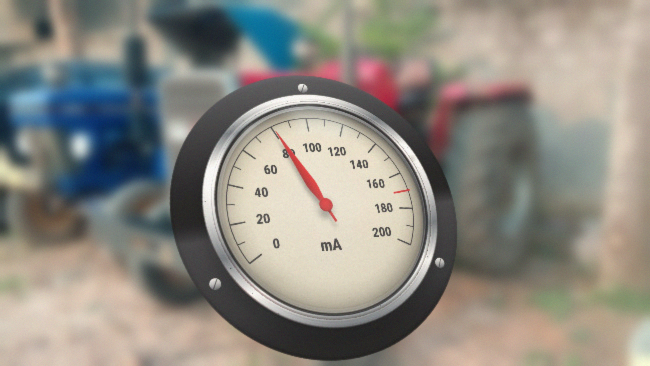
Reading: 80; mA
